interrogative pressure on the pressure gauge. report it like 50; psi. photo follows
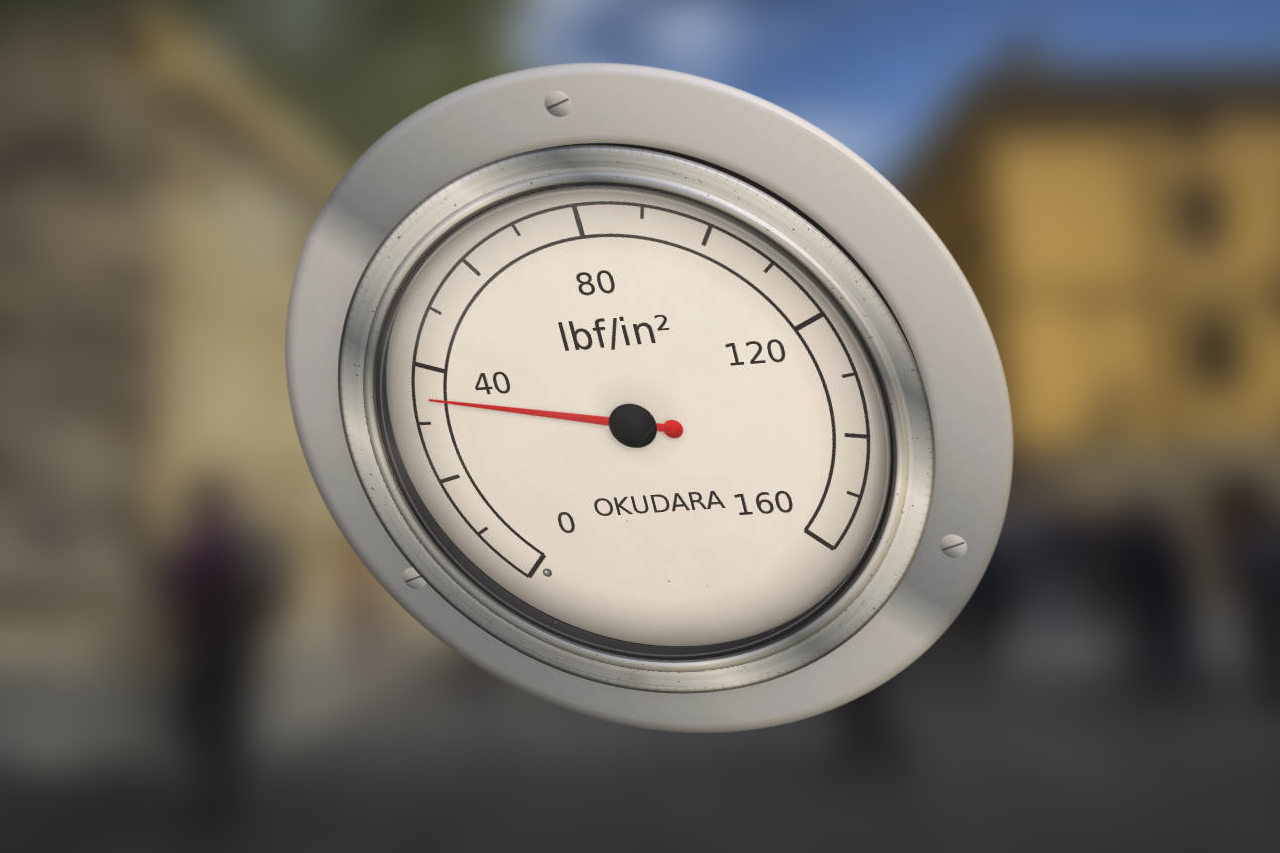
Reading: 35; psi
